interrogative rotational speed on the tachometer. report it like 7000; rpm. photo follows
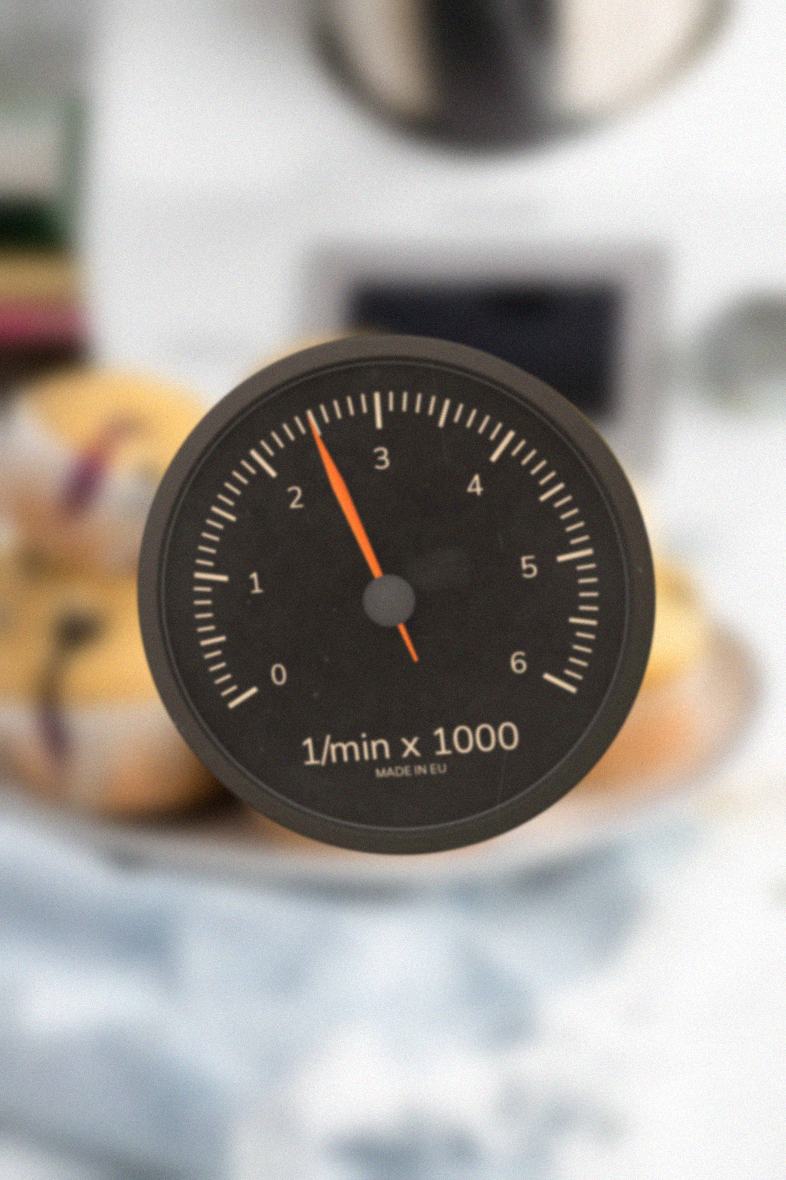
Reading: 2500; rpm
